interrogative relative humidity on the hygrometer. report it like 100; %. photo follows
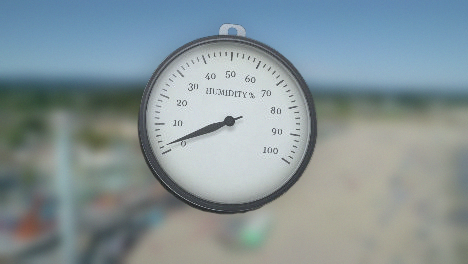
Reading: 2; %
